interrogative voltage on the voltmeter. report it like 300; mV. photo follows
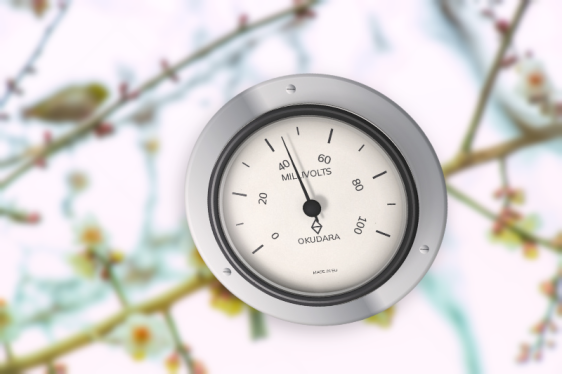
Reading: 45; mV
